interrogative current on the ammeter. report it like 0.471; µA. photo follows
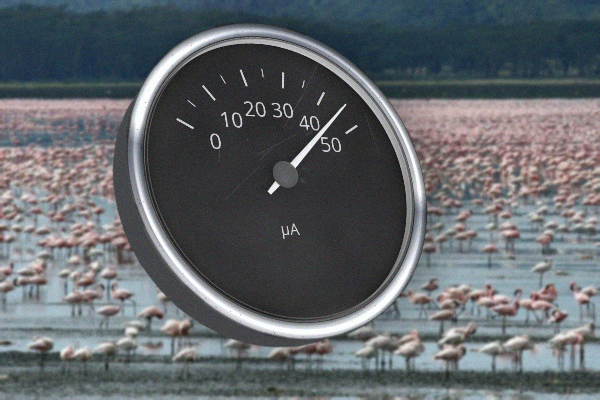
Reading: 45; µA
